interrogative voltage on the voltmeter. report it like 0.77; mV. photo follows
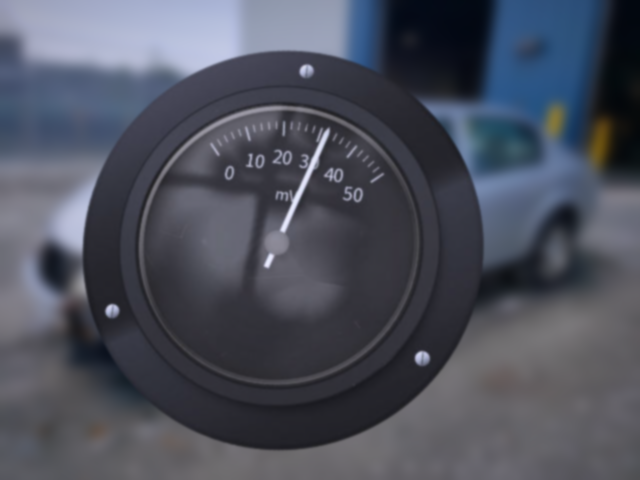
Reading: 32; mV
